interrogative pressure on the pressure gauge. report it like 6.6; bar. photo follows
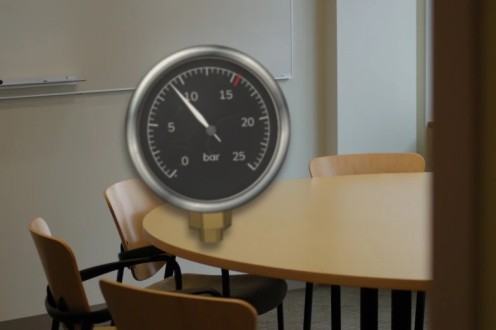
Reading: 9; bar
